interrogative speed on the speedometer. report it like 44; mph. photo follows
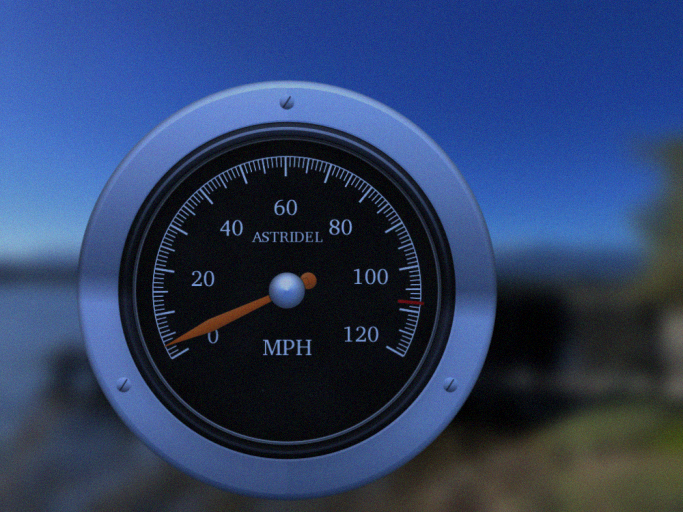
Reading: 3; mph
